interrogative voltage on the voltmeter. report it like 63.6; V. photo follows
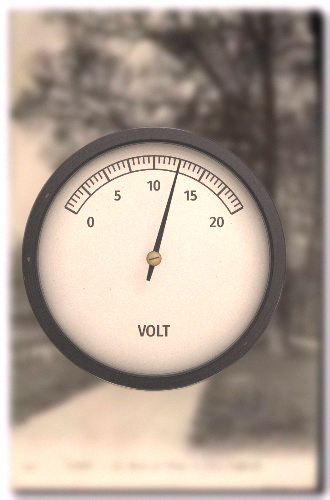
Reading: 12.5; V
